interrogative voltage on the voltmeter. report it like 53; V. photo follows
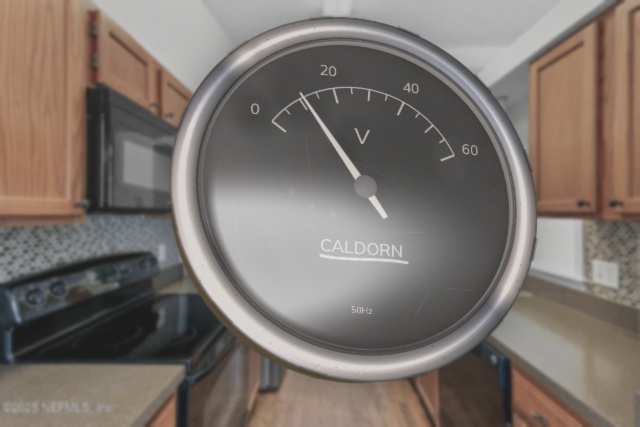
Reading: 10; V
